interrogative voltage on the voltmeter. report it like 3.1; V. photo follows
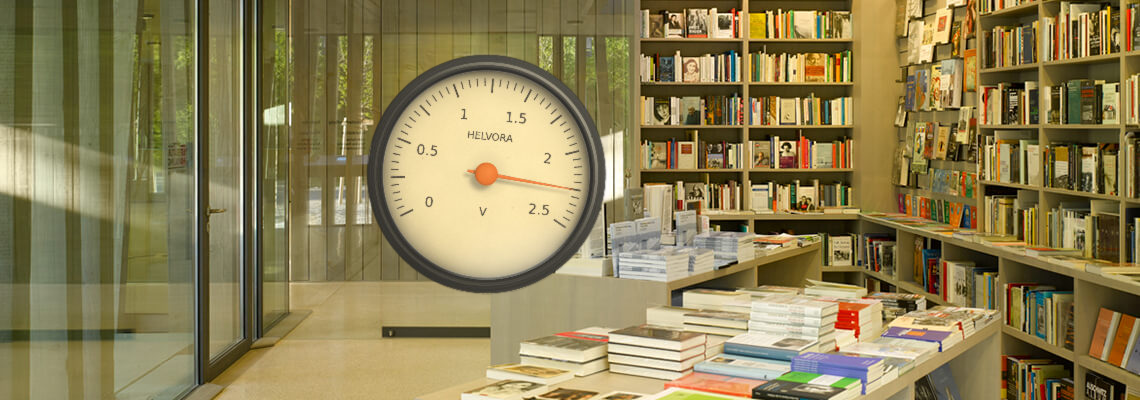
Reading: 2.25; V
